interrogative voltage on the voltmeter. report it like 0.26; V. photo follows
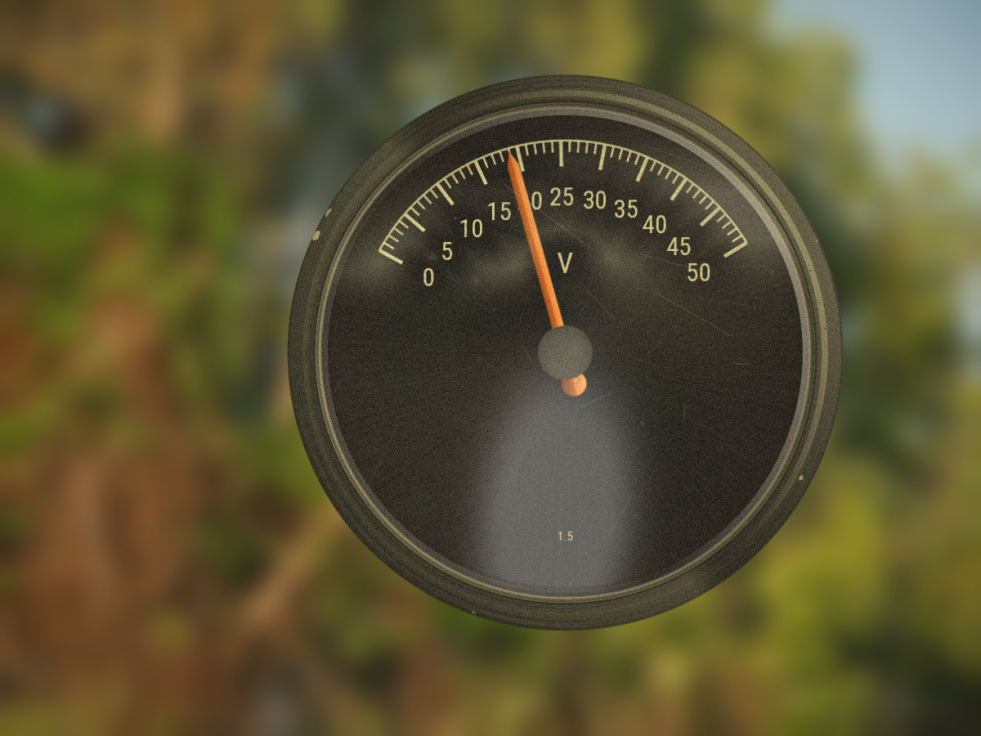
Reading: 19; V
